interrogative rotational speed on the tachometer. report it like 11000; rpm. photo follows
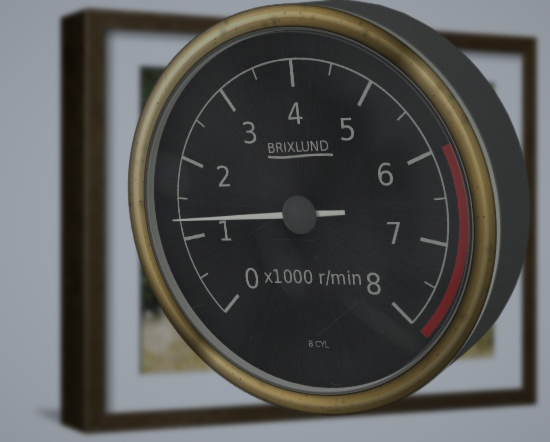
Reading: 1250; rpm
